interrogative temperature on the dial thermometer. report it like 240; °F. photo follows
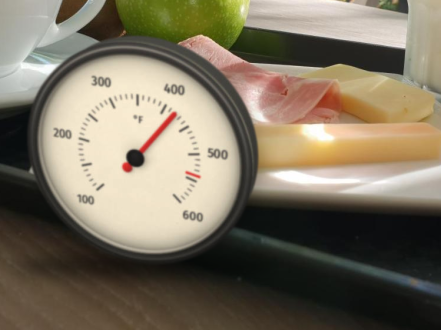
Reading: 420; °F
